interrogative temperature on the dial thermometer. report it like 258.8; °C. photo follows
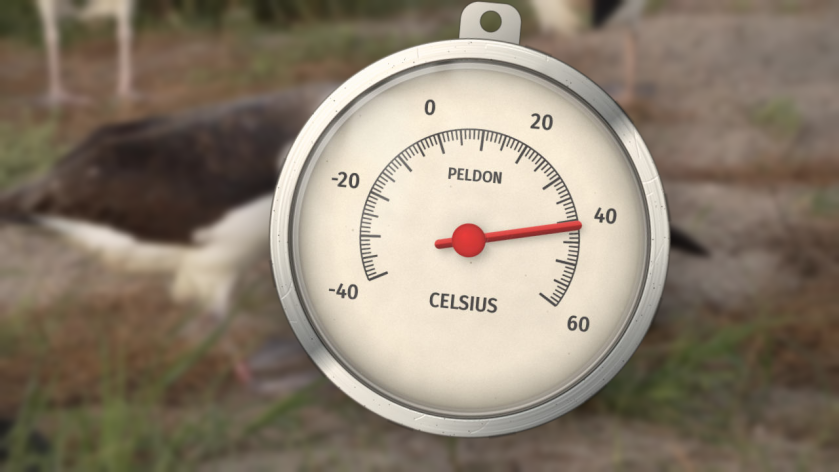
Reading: 41; °C
